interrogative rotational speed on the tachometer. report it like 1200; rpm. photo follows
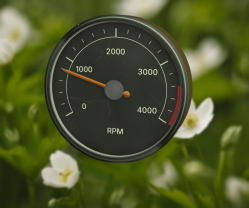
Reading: 800; rpm
